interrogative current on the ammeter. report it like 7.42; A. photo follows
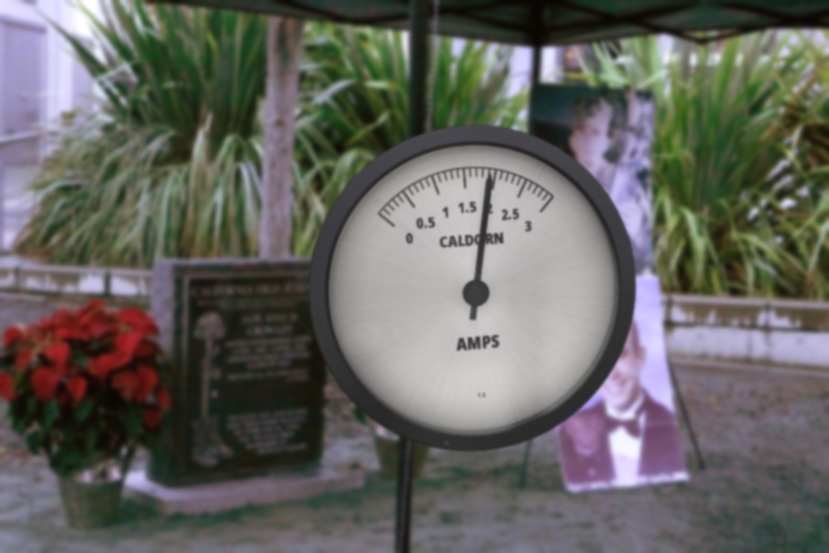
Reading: 1.9; A
